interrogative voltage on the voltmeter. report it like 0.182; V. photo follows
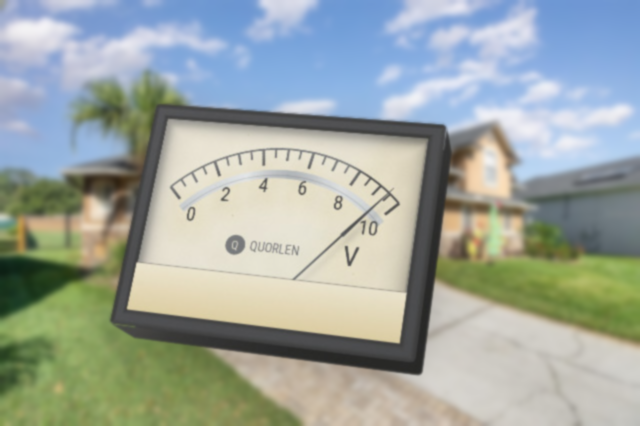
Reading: 9.5; V
